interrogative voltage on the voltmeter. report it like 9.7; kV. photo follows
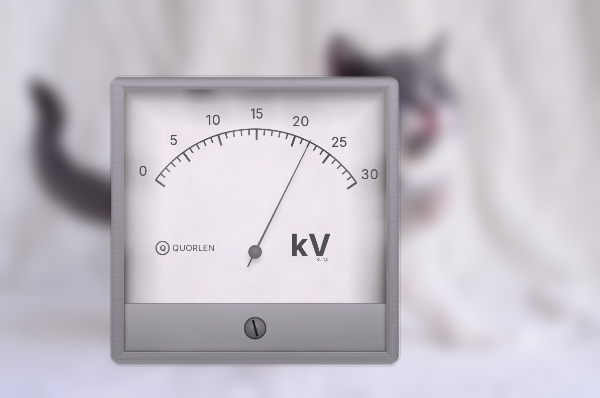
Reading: 22; kV
